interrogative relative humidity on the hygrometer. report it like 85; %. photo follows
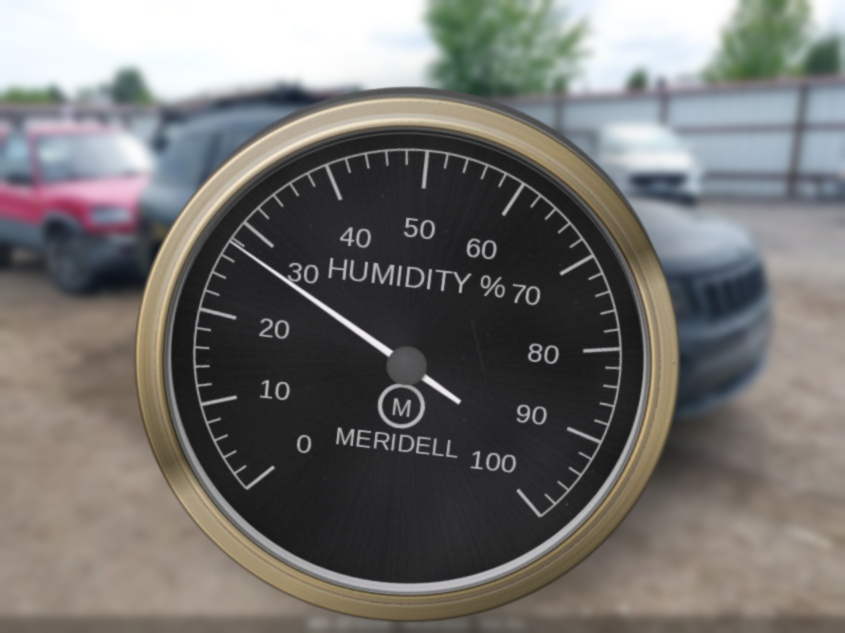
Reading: 28; %
